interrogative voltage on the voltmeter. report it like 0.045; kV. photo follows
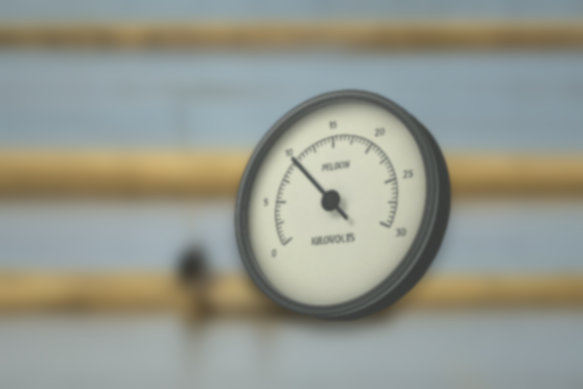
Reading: 10; kV
